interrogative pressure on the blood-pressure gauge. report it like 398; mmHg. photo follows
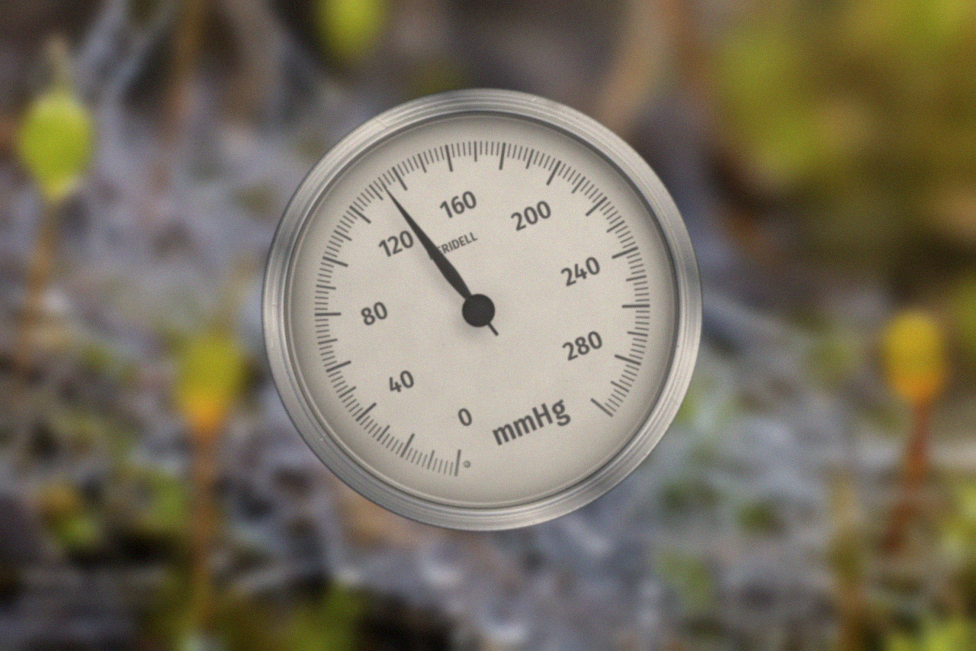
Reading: 134; mmHg
